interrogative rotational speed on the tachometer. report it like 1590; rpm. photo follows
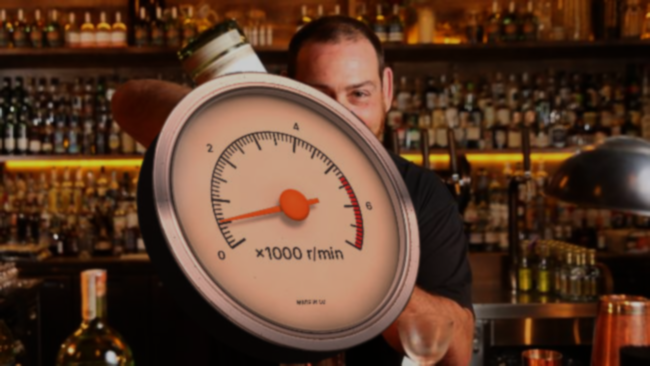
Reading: 500; rpm
